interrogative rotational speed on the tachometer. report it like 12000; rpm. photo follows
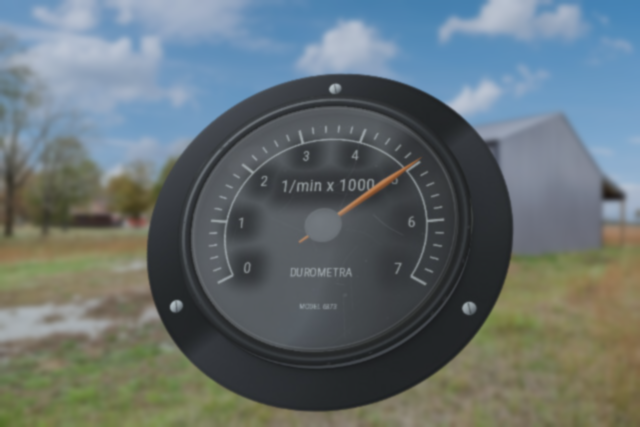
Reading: 5000; rpm
